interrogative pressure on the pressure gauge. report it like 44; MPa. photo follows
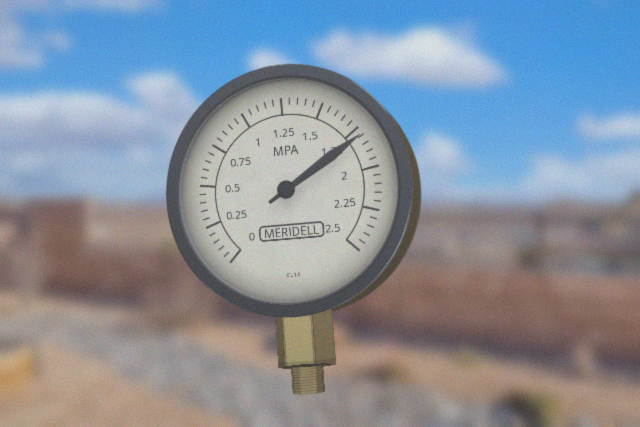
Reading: 1.8; MPa
